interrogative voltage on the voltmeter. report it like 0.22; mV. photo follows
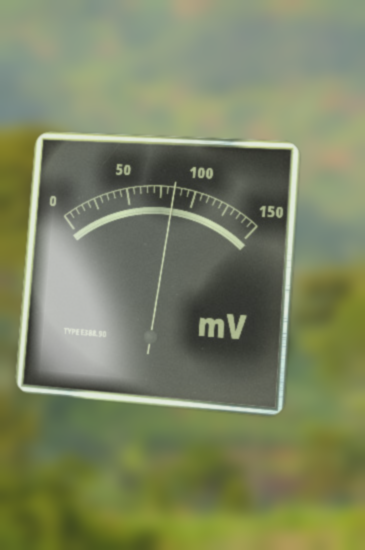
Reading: 85; mV
